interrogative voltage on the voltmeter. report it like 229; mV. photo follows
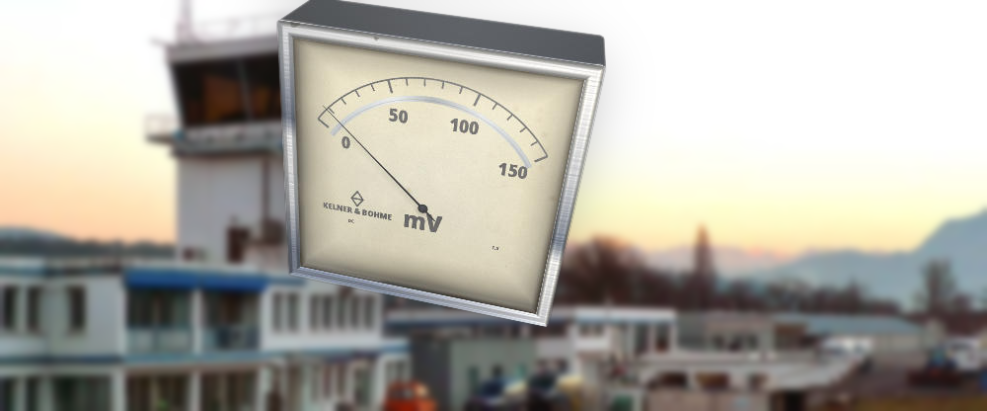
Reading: 10; mV
